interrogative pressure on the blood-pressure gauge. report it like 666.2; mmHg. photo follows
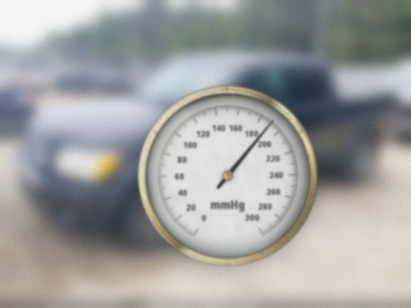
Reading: 190; mmHg
